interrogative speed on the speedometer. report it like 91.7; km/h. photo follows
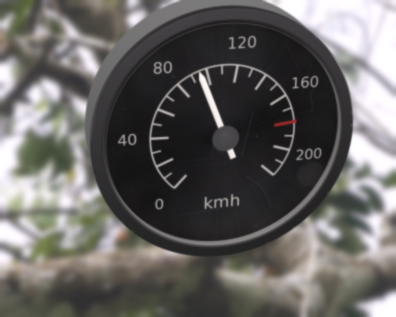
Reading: 95; km/h
